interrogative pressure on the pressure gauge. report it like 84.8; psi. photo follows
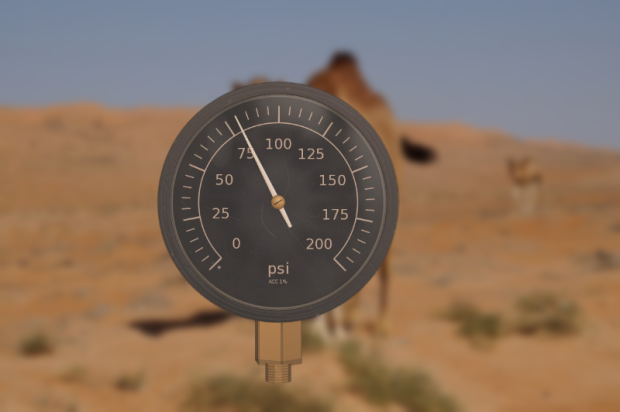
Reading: 80; psi
